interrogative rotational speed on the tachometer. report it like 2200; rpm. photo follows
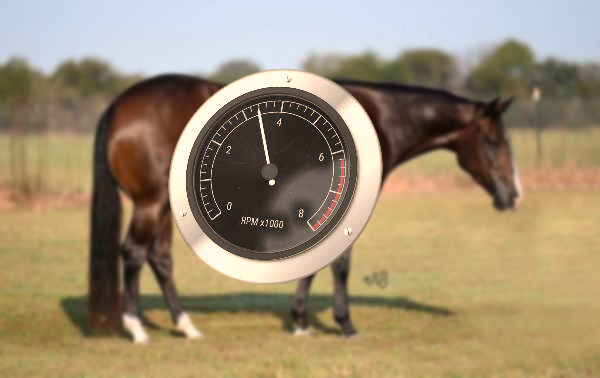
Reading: 3400; rpm
